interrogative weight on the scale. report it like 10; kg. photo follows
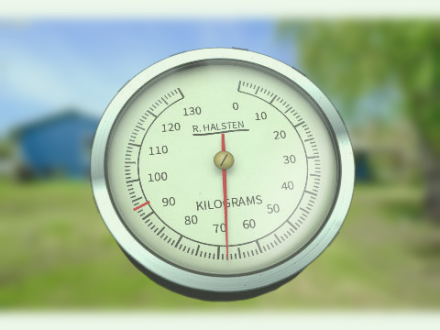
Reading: 68; kg
